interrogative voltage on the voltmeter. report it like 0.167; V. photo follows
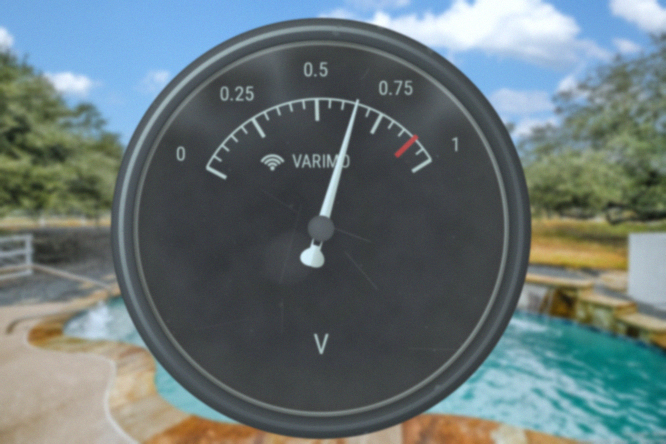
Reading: 0.65; V
